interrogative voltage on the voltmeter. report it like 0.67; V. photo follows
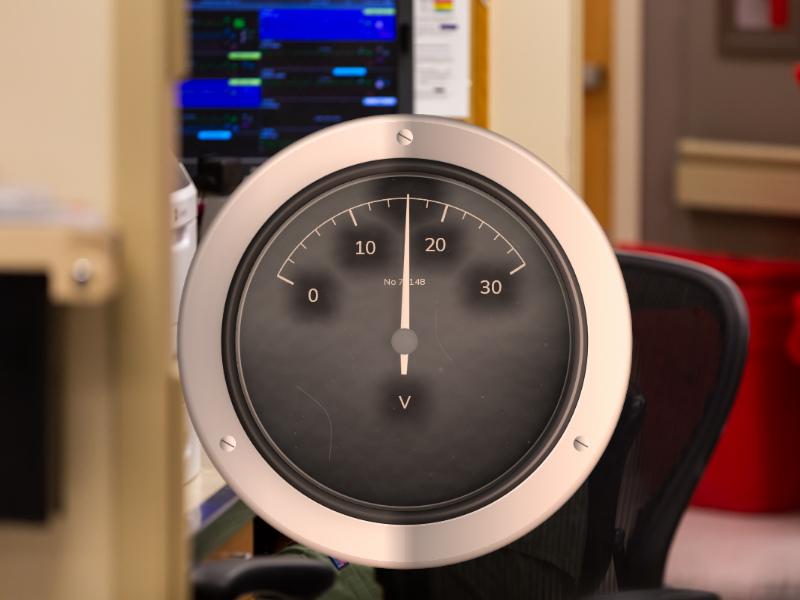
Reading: 16; V
